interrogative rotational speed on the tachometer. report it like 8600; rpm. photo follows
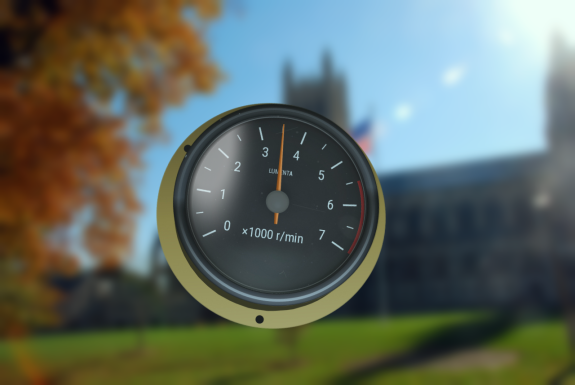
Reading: 3500; rpm
